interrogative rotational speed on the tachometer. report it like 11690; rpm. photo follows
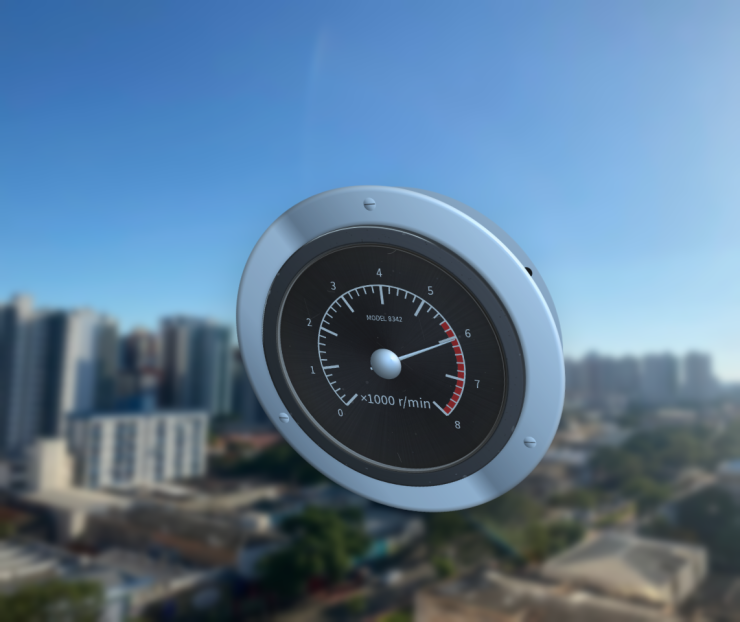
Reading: 6000; rpm
